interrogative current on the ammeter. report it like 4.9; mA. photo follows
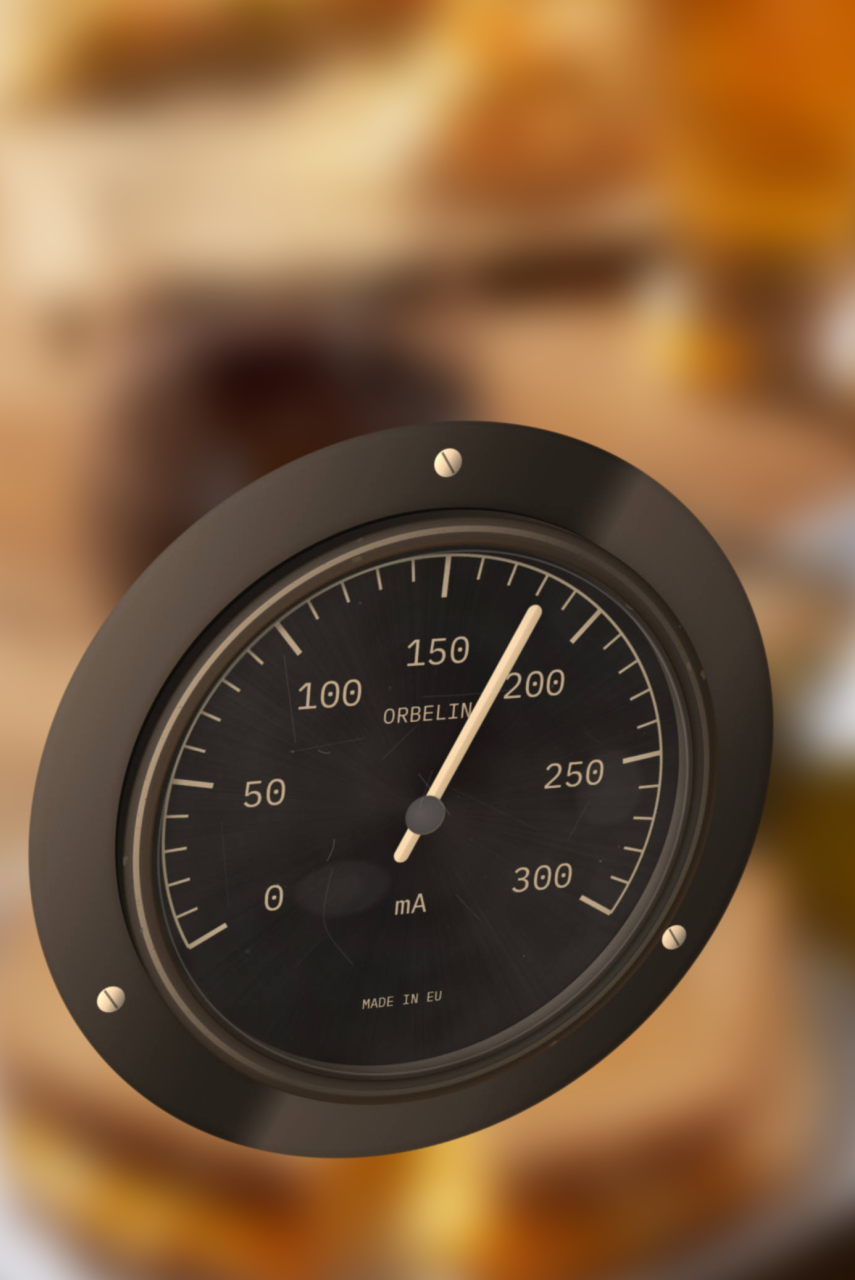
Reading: 180; mA
